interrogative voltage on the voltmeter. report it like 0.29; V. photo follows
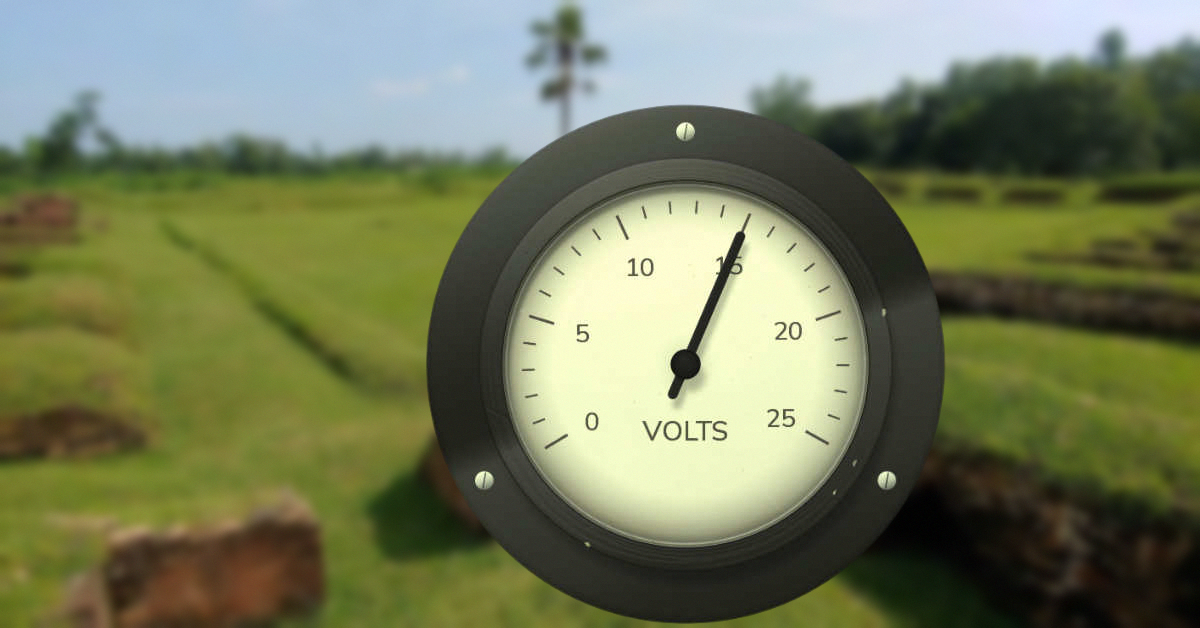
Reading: 15; V
